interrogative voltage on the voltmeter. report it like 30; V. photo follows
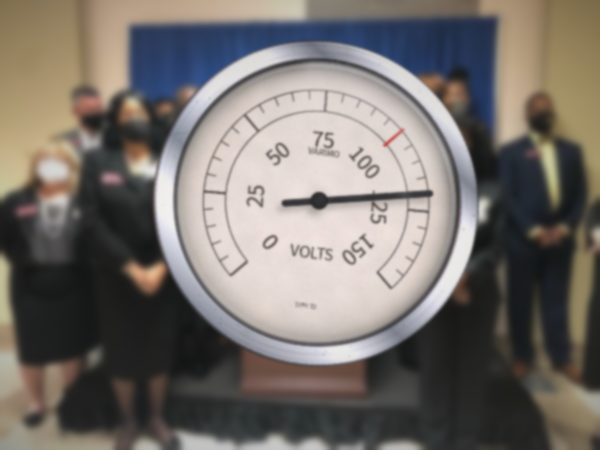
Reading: 120; V
